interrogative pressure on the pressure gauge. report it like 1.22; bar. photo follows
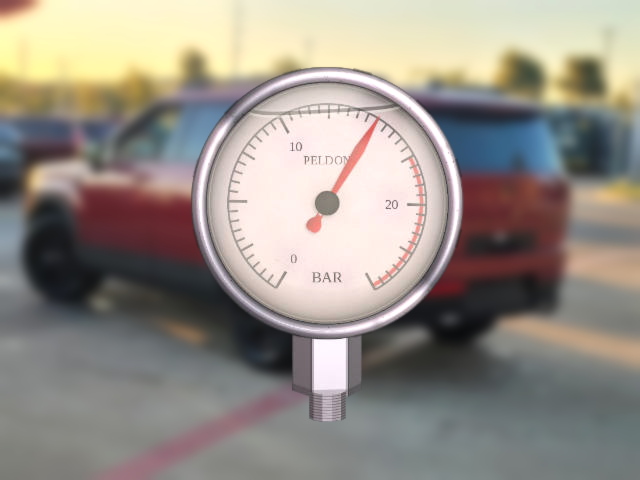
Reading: 15; bar
